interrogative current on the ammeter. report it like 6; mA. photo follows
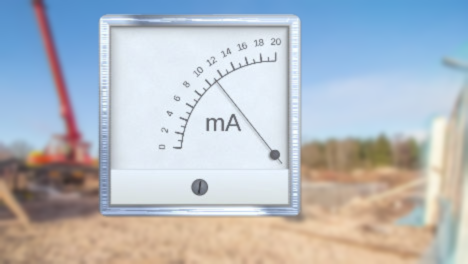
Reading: 11; mA
